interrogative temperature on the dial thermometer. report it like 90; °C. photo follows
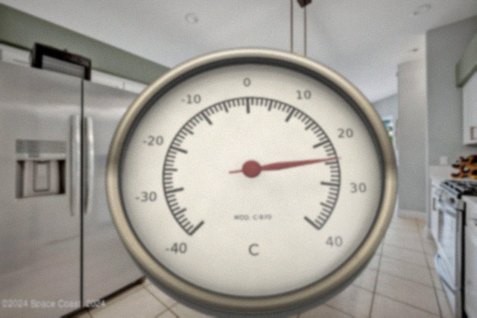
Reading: 25; °C
